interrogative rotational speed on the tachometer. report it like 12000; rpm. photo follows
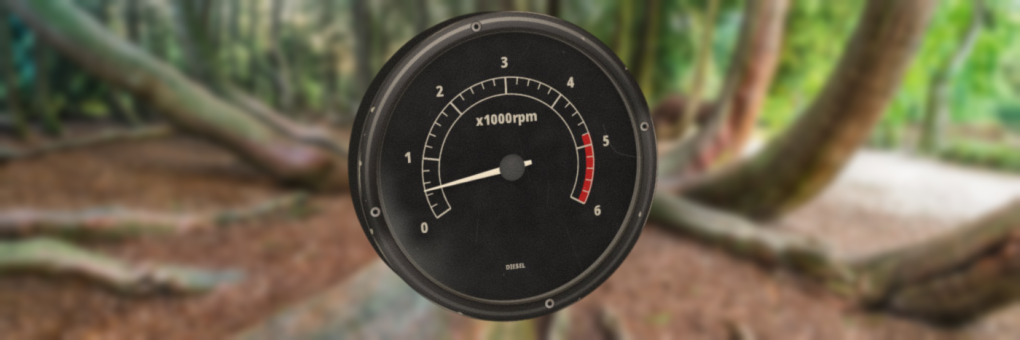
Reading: 500; rpm
